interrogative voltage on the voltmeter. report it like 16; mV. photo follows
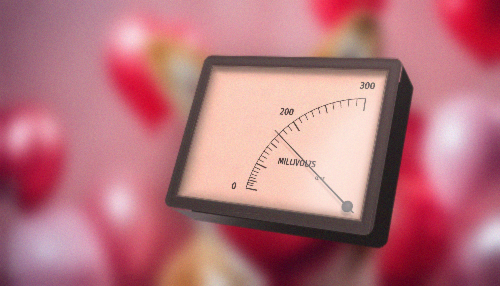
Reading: 170; mV
